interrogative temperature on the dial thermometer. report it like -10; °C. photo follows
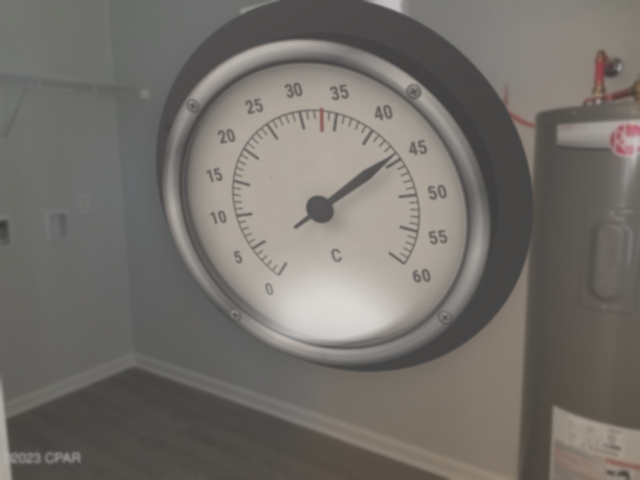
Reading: 44; °C
